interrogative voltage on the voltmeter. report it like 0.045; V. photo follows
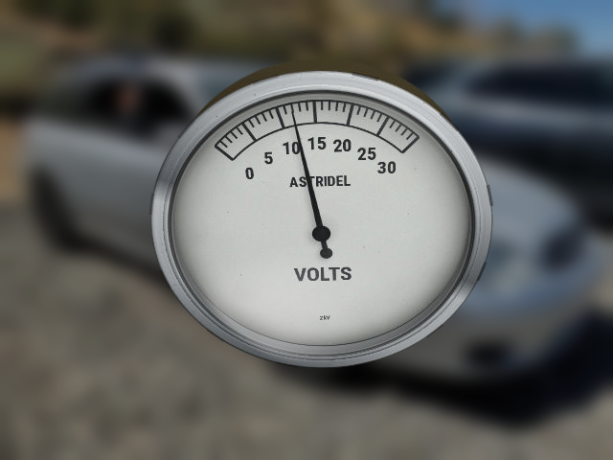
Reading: 12; V
